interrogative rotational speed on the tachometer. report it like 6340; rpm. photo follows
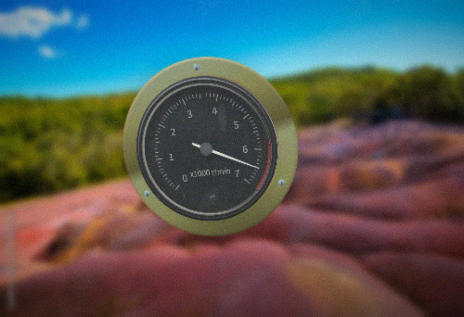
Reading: 6500; rpm
